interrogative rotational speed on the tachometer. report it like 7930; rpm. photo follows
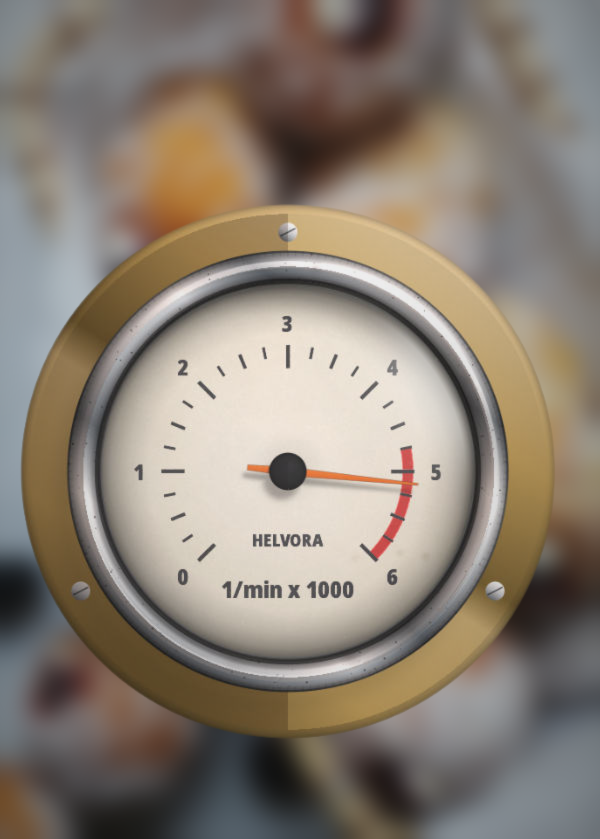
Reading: 5125; rpm
